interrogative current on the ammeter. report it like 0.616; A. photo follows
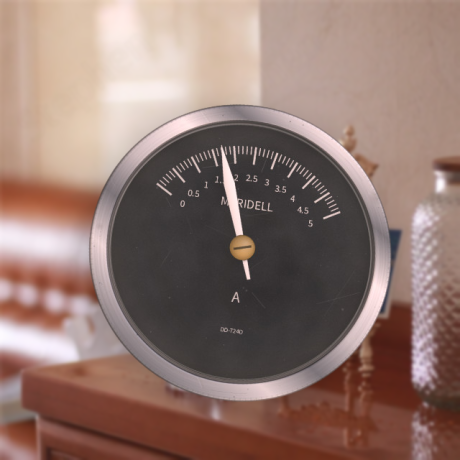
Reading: 1.7; A
